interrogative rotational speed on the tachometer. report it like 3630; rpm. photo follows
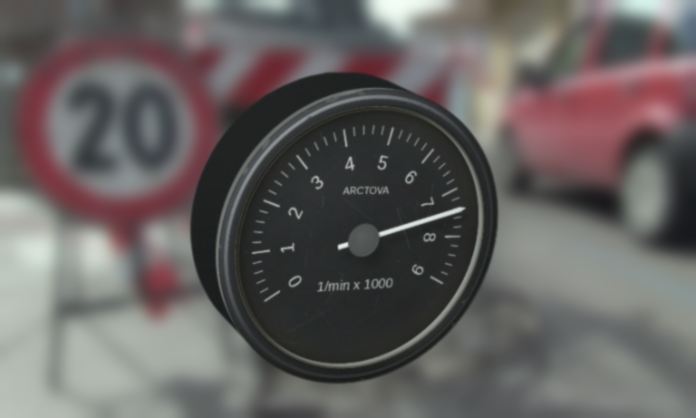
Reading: 7400; rpm
